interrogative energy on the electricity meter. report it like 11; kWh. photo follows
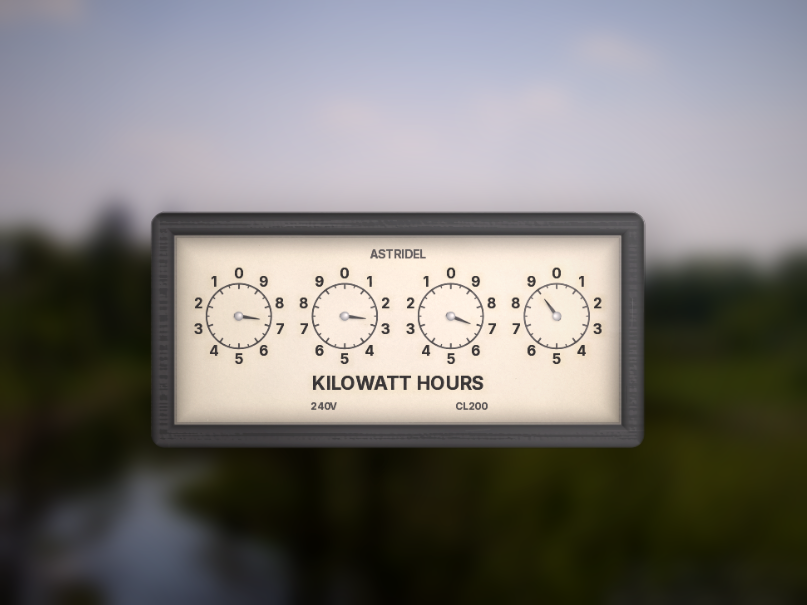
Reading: 7269; kWh
